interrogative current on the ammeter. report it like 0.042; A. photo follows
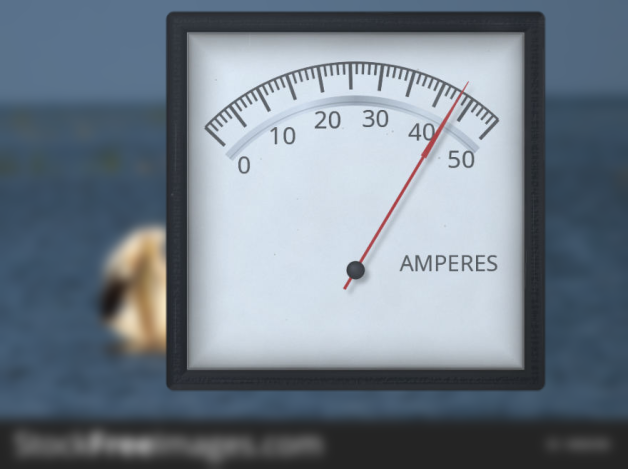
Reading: 43; A
